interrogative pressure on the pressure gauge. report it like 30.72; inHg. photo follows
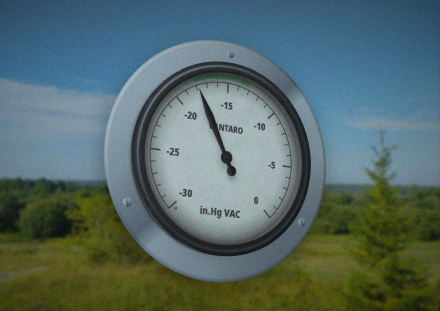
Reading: -18; inHg
